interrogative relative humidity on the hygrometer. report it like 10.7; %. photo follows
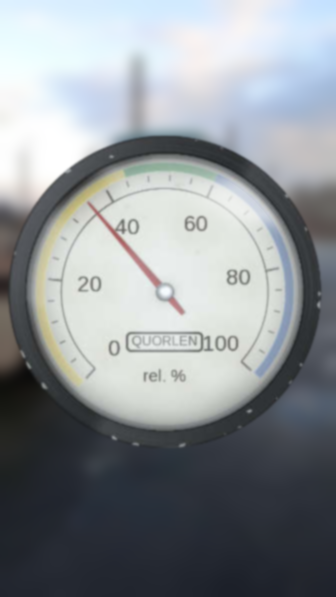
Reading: 36; %
